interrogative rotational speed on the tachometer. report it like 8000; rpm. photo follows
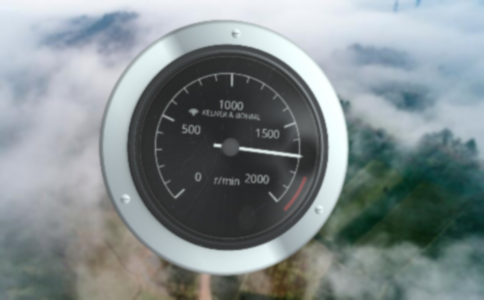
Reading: 1700; rpm
